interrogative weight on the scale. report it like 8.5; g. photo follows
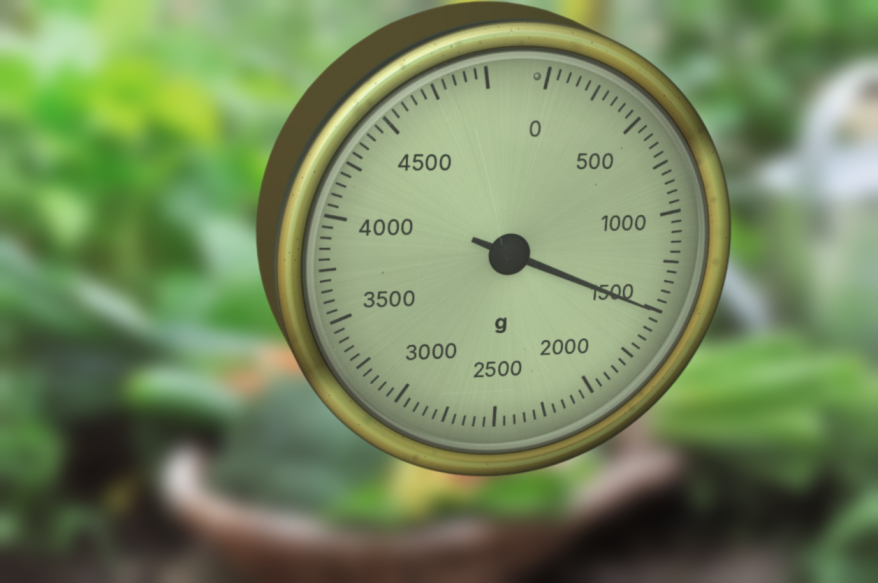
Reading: 1500; g
